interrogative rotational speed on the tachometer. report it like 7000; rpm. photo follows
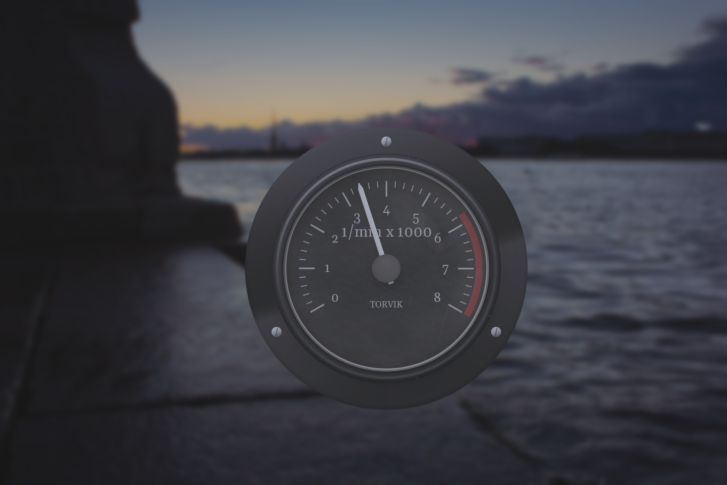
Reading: 3400; rpm
